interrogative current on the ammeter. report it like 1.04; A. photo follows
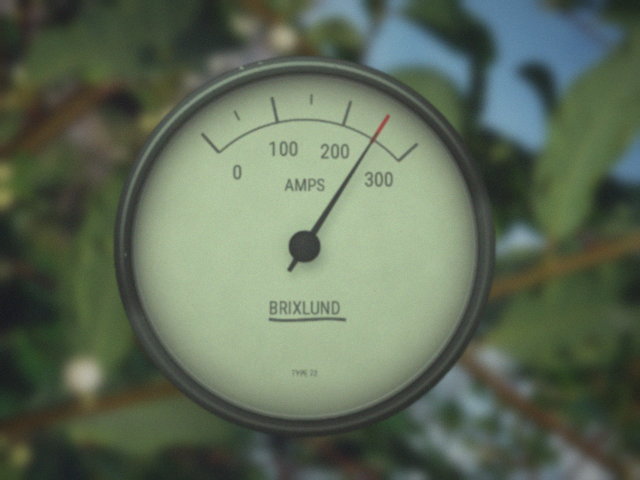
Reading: 250; A
